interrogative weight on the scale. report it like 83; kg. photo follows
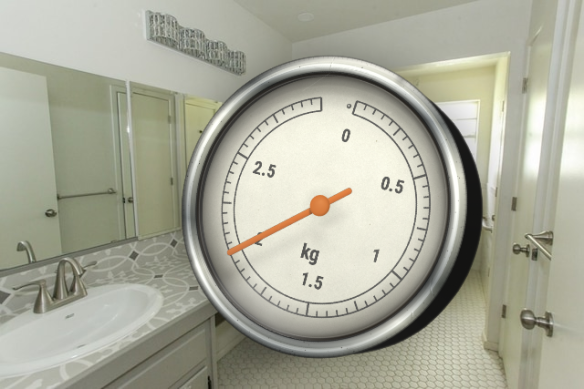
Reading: 2; kg
